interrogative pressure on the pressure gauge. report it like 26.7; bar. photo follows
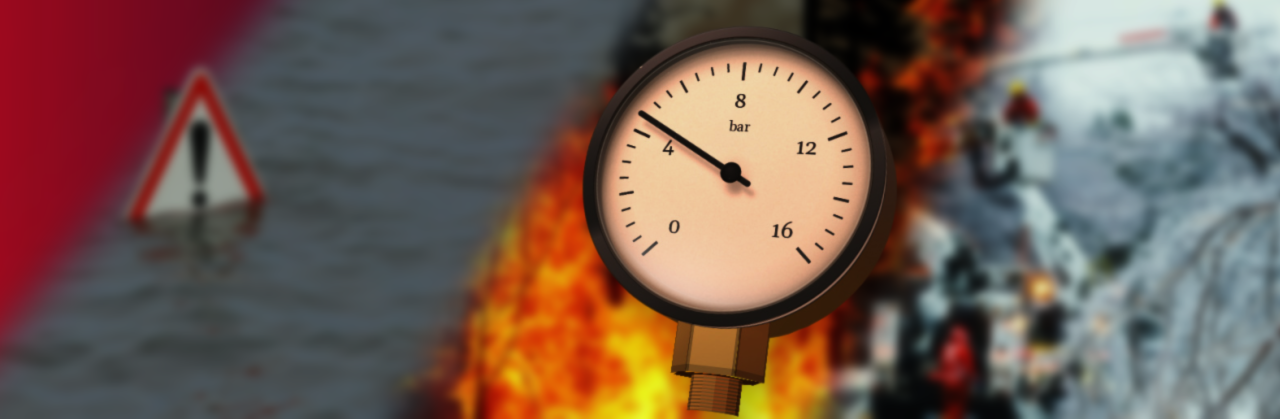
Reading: 4.5; bar
